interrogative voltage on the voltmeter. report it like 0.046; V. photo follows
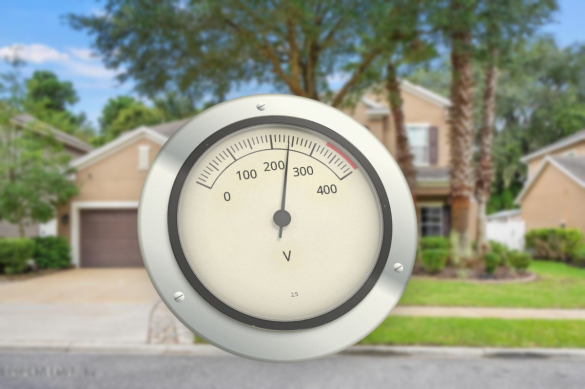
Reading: 240; V
